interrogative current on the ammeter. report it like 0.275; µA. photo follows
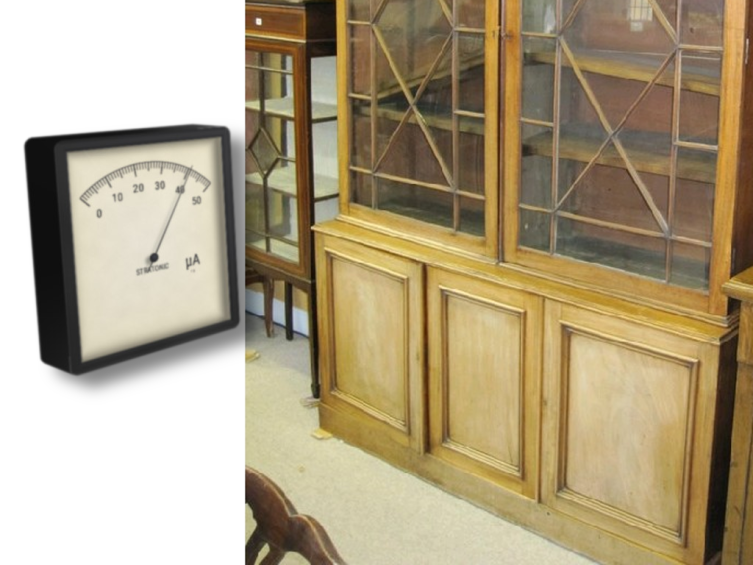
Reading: 40; µA
